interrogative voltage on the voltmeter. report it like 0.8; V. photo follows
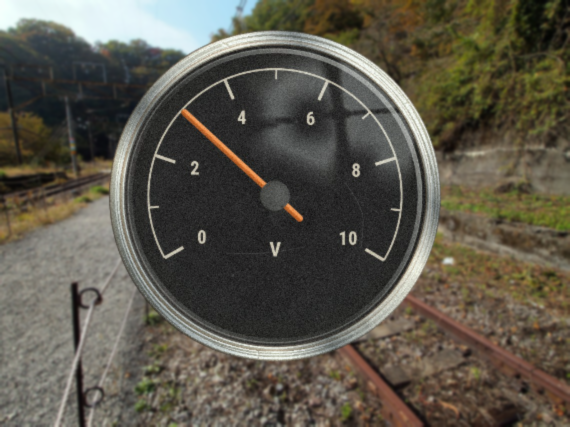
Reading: 3; V
